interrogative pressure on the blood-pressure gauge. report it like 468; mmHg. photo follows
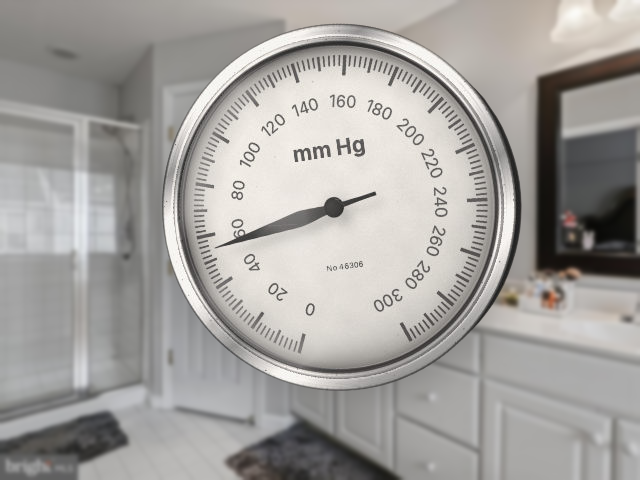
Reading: 54; mmHg
